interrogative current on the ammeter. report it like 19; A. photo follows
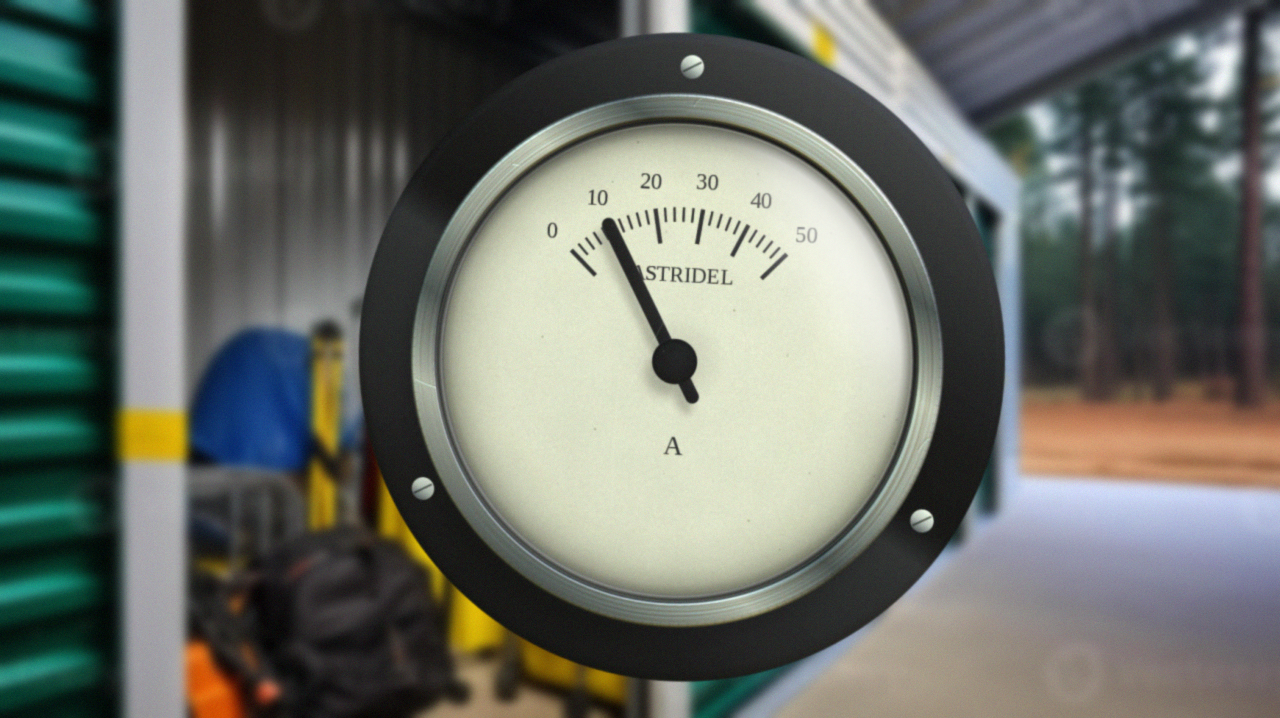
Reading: 10; A
